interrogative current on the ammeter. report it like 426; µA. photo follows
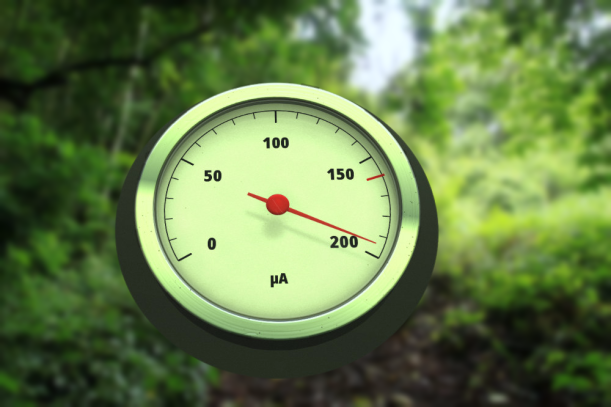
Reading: 195; µA
